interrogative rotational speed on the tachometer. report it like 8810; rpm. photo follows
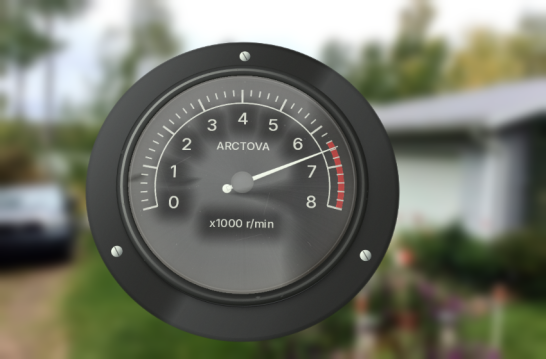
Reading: 6600; rpm
